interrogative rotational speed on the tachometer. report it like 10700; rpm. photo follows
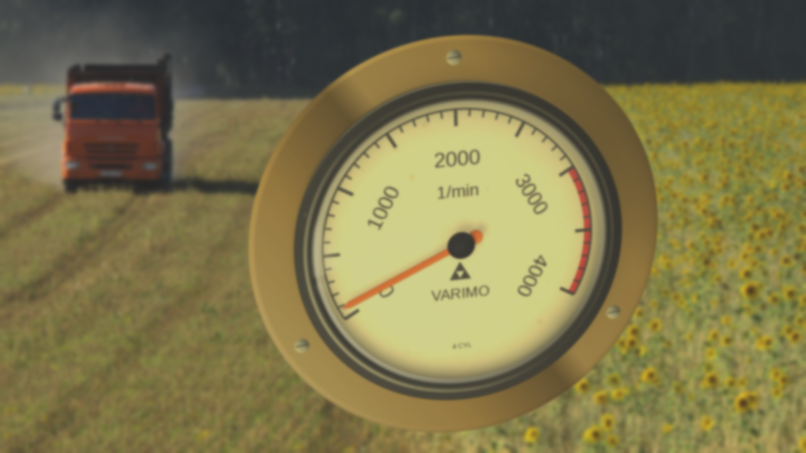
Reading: 100; rpm
